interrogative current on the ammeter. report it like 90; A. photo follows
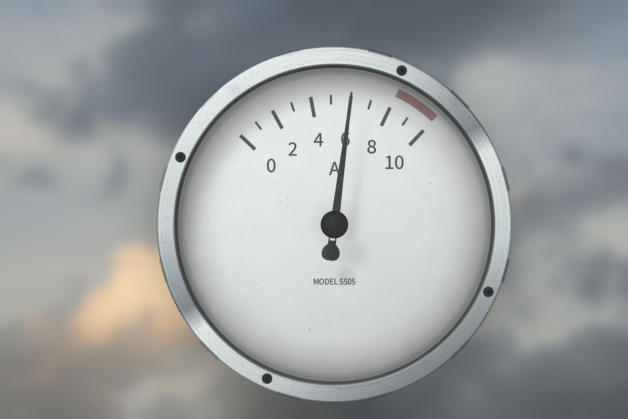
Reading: 6; A
